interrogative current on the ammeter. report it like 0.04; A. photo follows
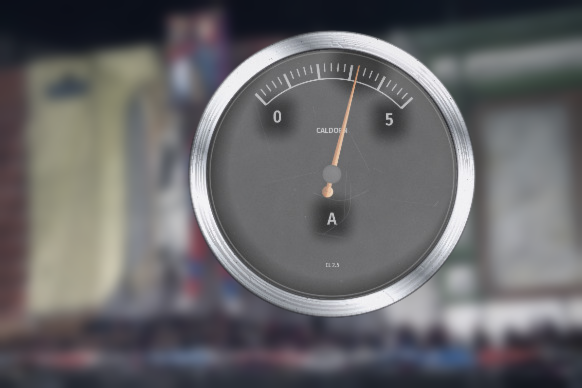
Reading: 3.2; A
